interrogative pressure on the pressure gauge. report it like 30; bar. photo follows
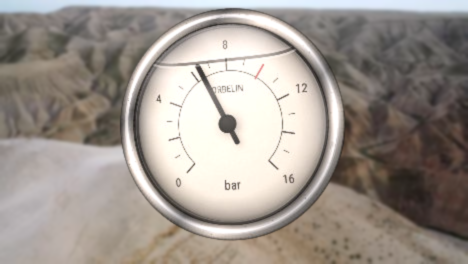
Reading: 6.5; bar
